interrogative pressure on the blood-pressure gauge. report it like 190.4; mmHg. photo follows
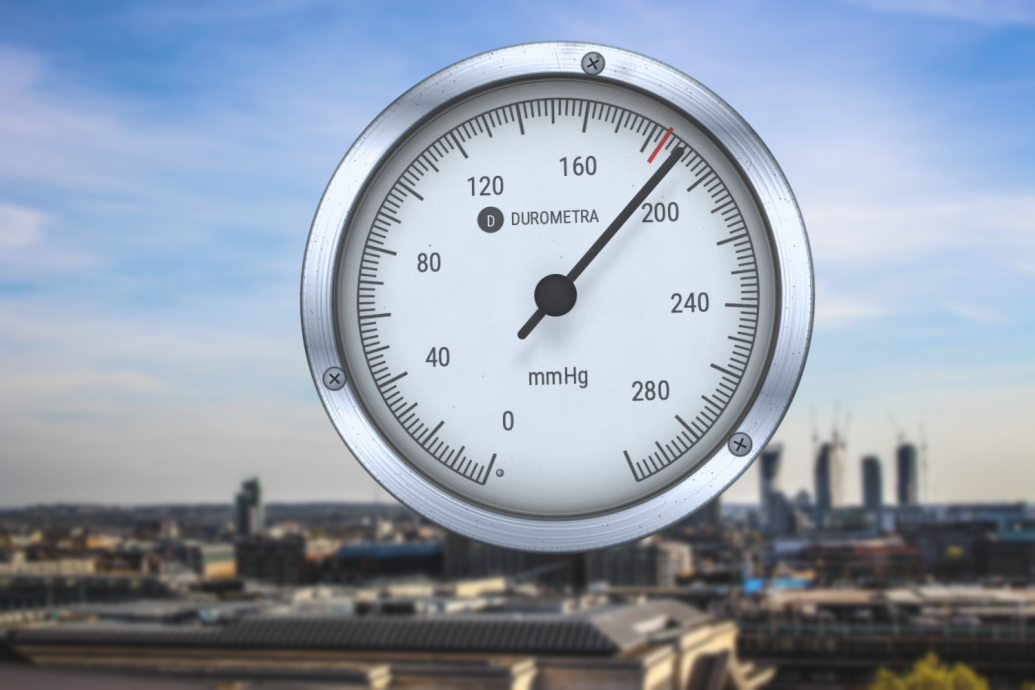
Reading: 190; mmHg
